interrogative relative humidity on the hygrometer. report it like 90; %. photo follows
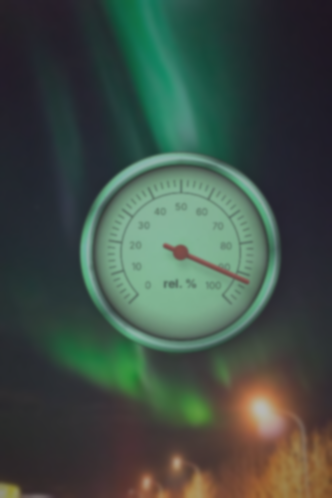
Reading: 92; %
